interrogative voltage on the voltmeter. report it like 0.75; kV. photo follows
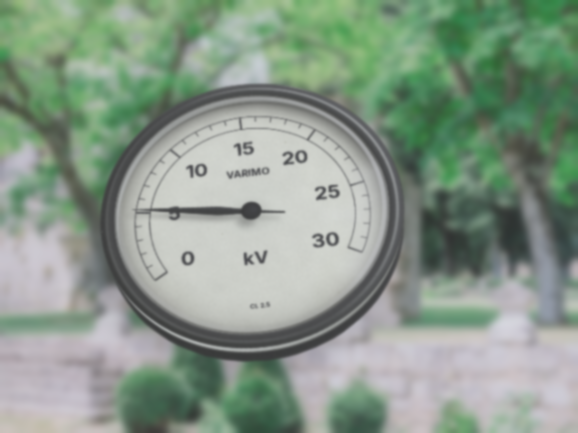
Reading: 5; kV
